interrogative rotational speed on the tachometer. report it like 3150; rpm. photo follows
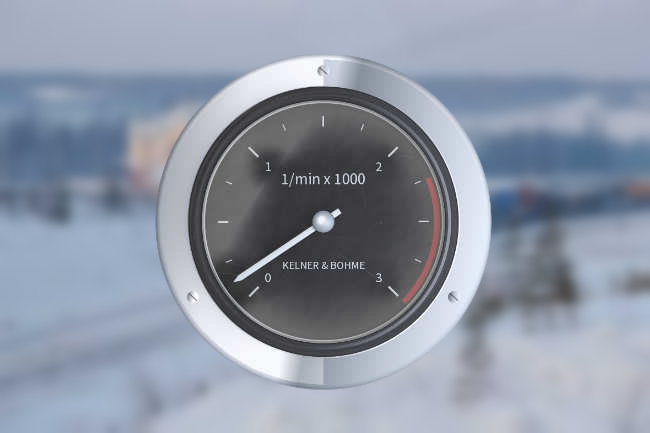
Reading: 125; rpm
